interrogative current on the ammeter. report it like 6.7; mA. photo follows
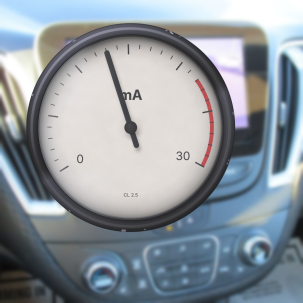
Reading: 13; mA
